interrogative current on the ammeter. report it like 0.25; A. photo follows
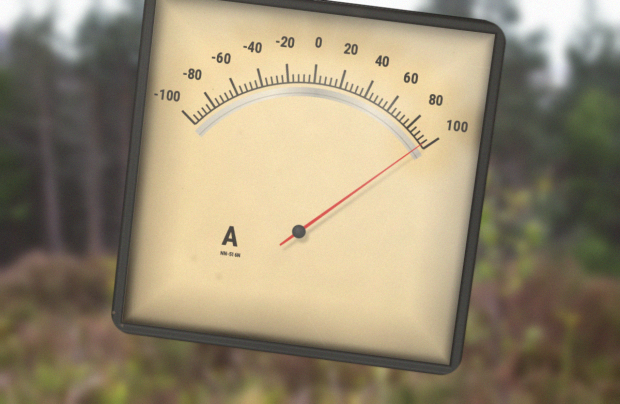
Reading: 96; A
